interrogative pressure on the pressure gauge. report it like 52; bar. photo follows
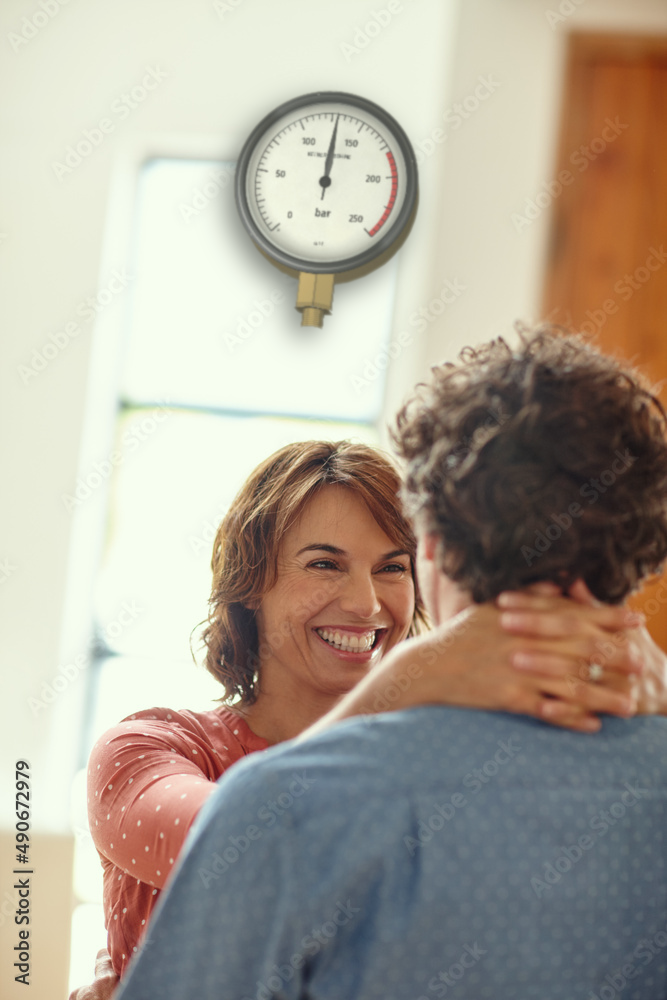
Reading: 130; bar
